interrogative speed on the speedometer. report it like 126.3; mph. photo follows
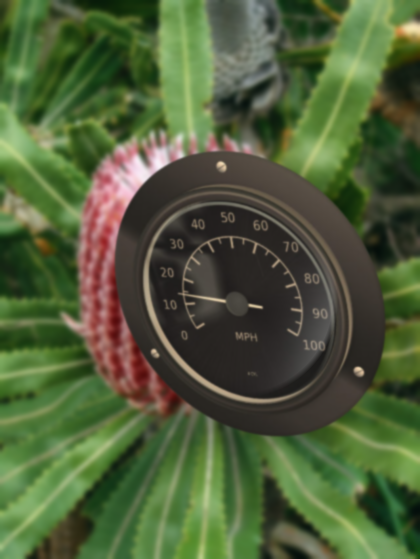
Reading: 15; mph
